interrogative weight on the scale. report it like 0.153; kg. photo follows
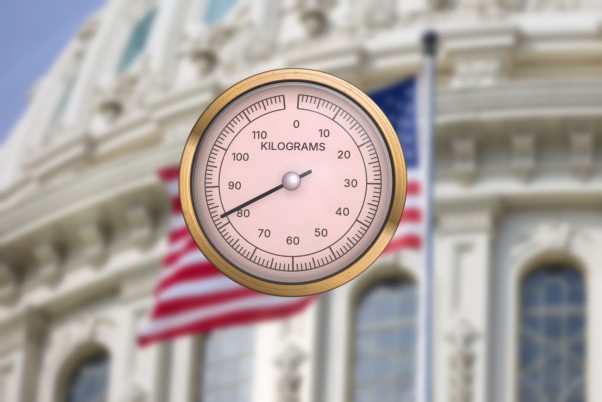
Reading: 82; kg
